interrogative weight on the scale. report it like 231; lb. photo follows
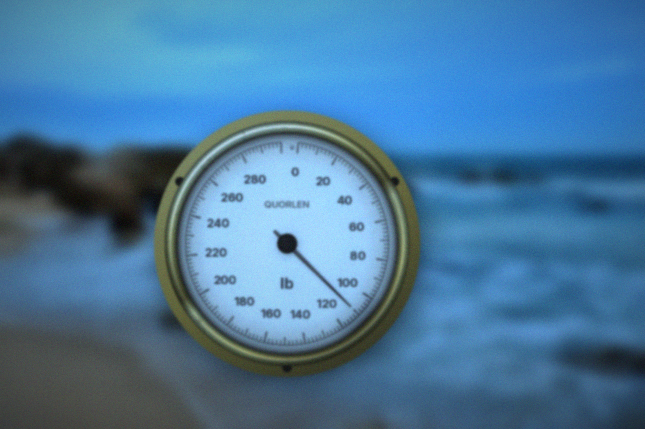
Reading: 110; lb
